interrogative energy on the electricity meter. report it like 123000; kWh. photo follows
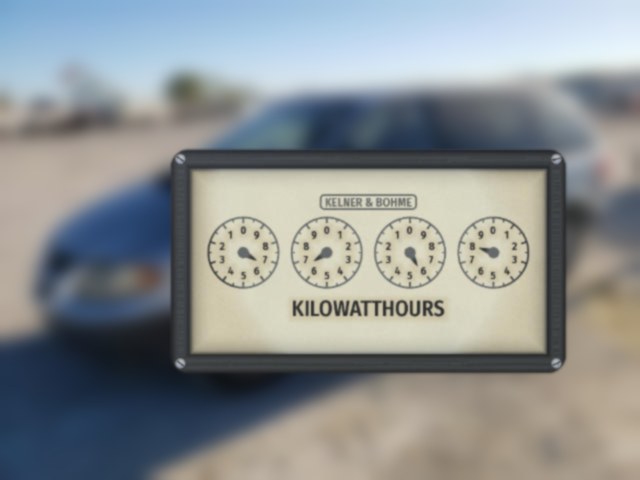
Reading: 6658; kWh
